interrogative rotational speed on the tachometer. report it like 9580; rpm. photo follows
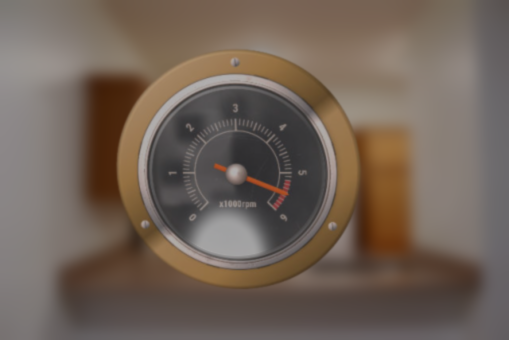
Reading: 5500; rpm
